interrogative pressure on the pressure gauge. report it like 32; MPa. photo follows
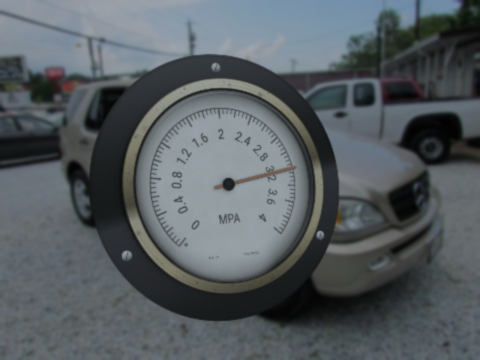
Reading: 3.2; MPa
